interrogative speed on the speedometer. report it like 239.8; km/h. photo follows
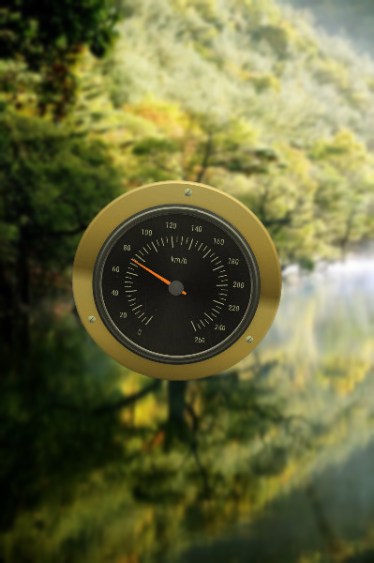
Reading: 75; km/h
